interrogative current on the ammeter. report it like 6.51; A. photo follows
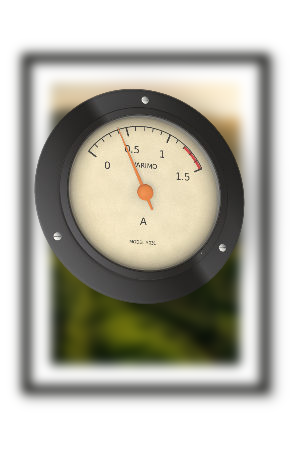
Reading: 0.4; A
